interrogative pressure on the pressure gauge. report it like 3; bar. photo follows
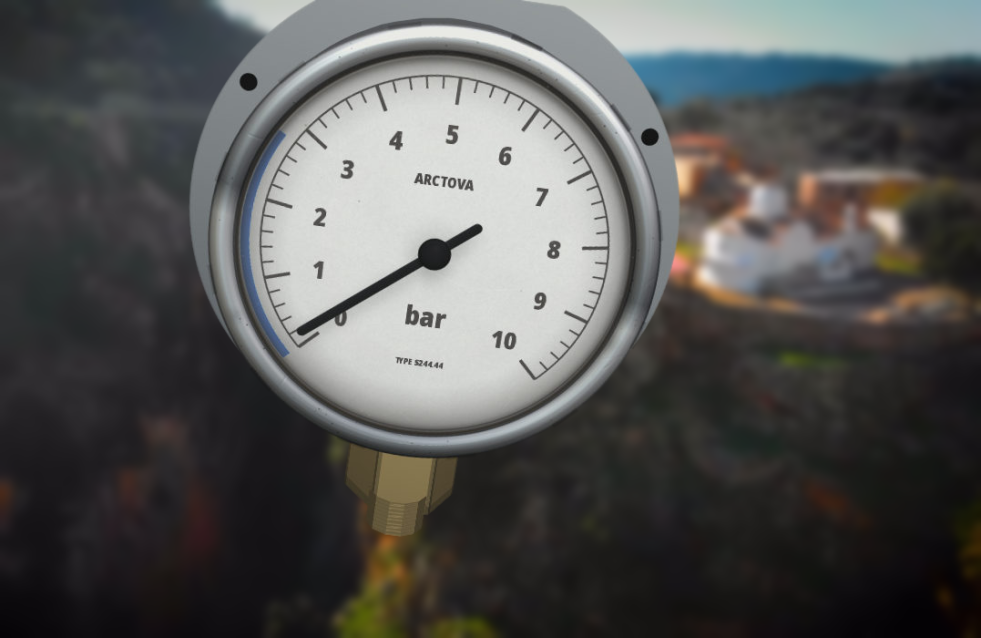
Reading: 0.2; bar
